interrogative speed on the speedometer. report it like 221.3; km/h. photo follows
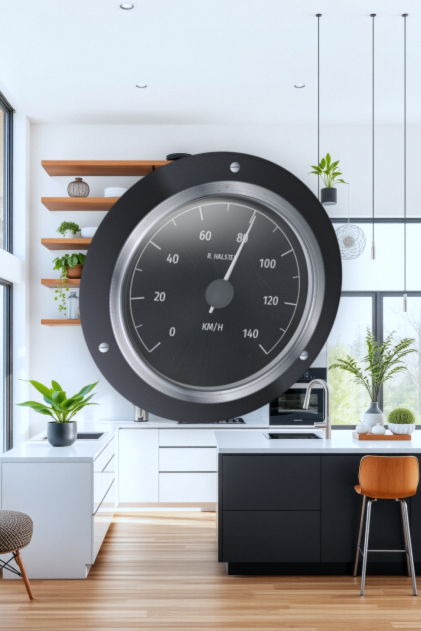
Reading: 80; km/h
